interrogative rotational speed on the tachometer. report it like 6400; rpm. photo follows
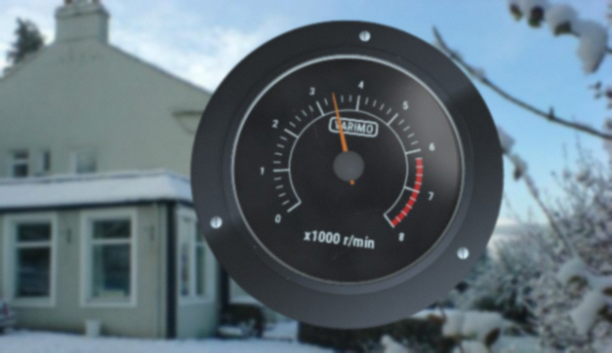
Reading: 3400; rpm
